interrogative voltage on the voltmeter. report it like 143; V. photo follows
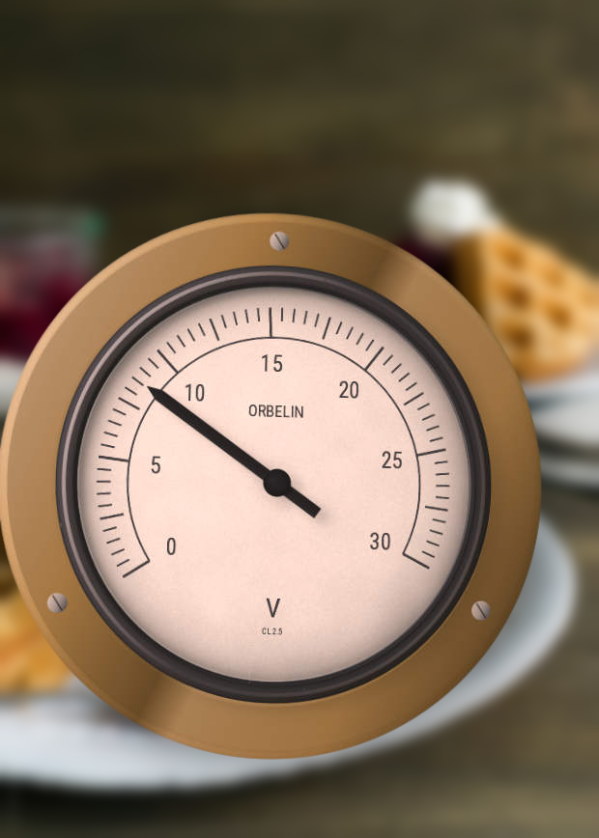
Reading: 8.5; V
